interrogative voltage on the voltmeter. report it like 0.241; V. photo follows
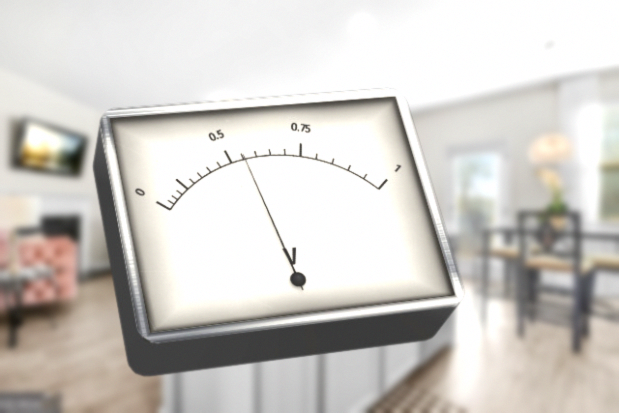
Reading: 0.55; V
